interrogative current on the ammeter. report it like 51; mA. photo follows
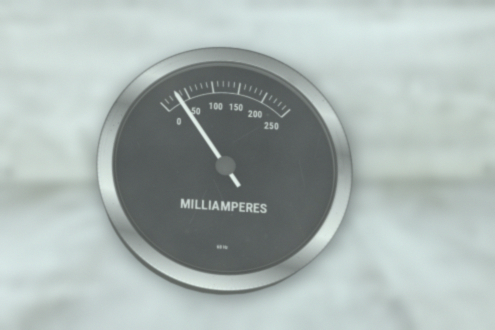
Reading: 30; mA
